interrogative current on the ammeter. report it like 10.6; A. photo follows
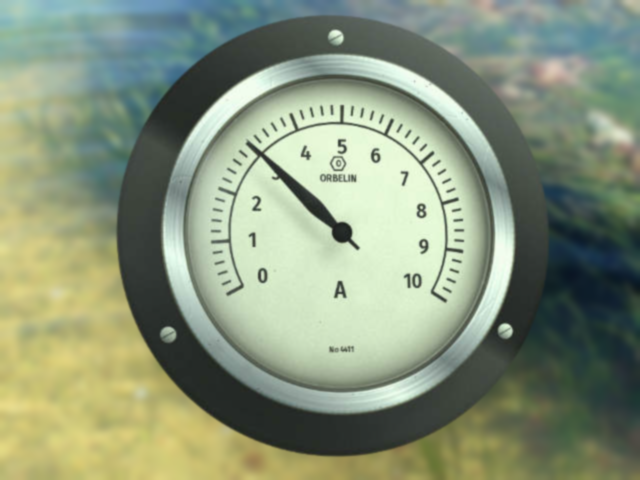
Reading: 3; A
